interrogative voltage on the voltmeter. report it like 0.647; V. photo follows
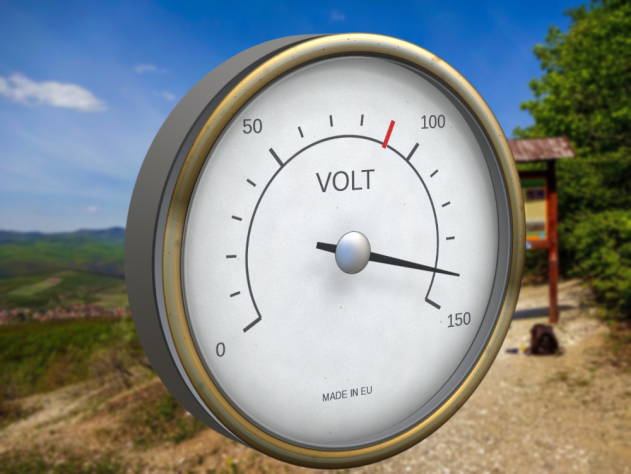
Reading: 140; V
